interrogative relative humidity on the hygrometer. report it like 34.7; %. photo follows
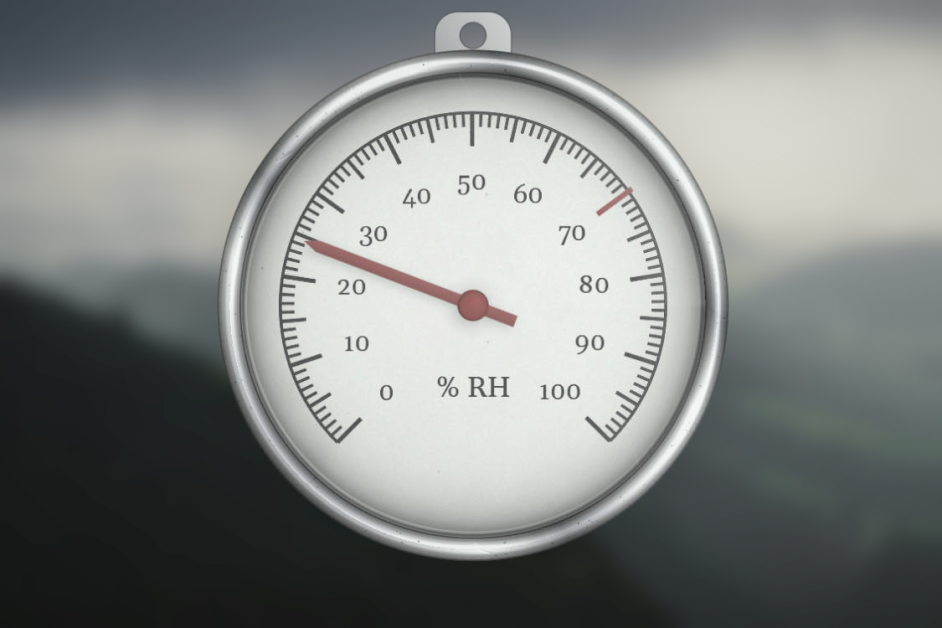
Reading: 24.5; %
